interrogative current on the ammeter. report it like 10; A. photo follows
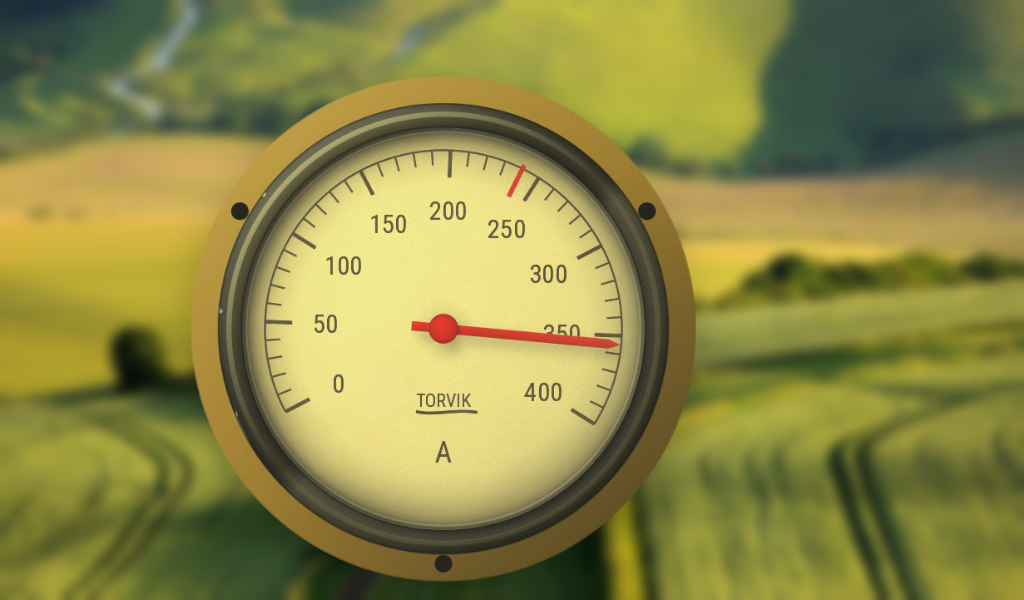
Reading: 355; A
